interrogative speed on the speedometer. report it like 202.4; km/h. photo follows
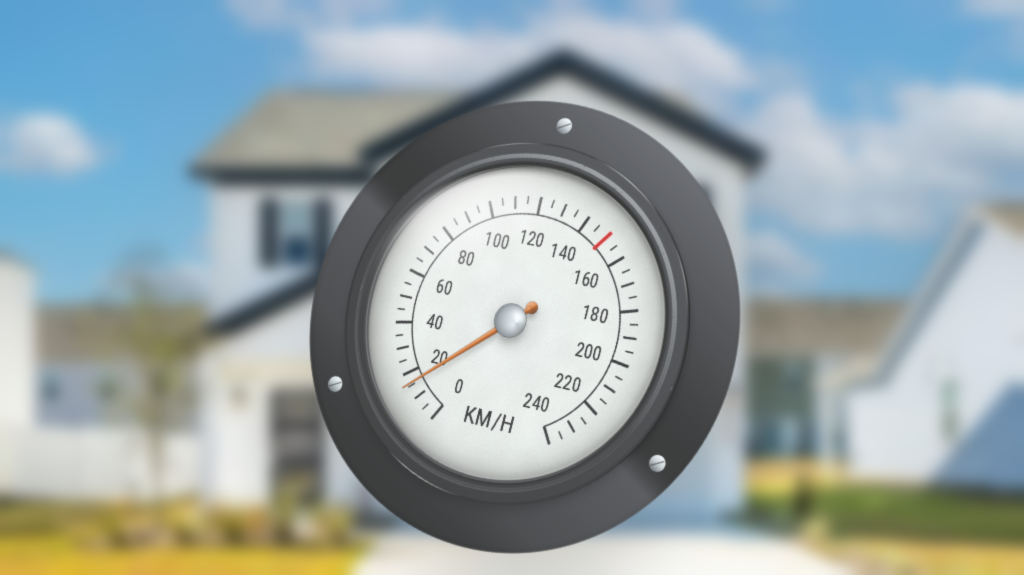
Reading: 15; km/h
